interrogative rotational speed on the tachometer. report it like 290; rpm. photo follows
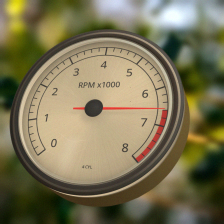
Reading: 6600; rpm
